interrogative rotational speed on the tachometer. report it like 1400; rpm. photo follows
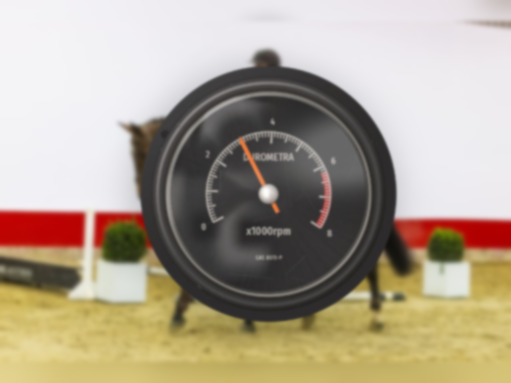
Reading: 3000; rpm
